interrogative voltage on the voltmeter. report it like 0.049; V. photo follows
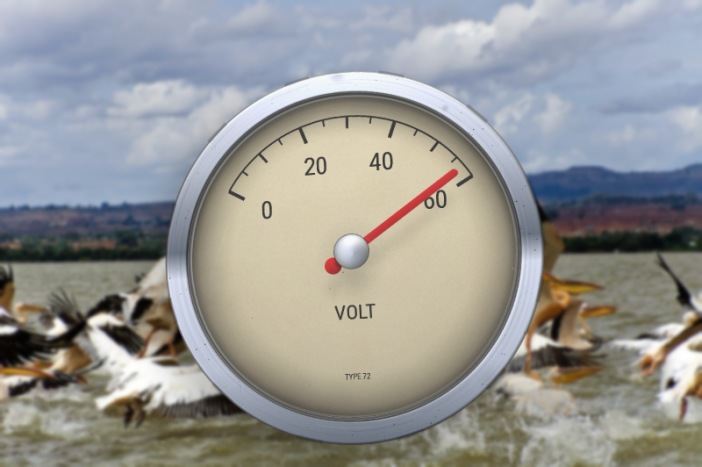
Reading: 57.5; V
